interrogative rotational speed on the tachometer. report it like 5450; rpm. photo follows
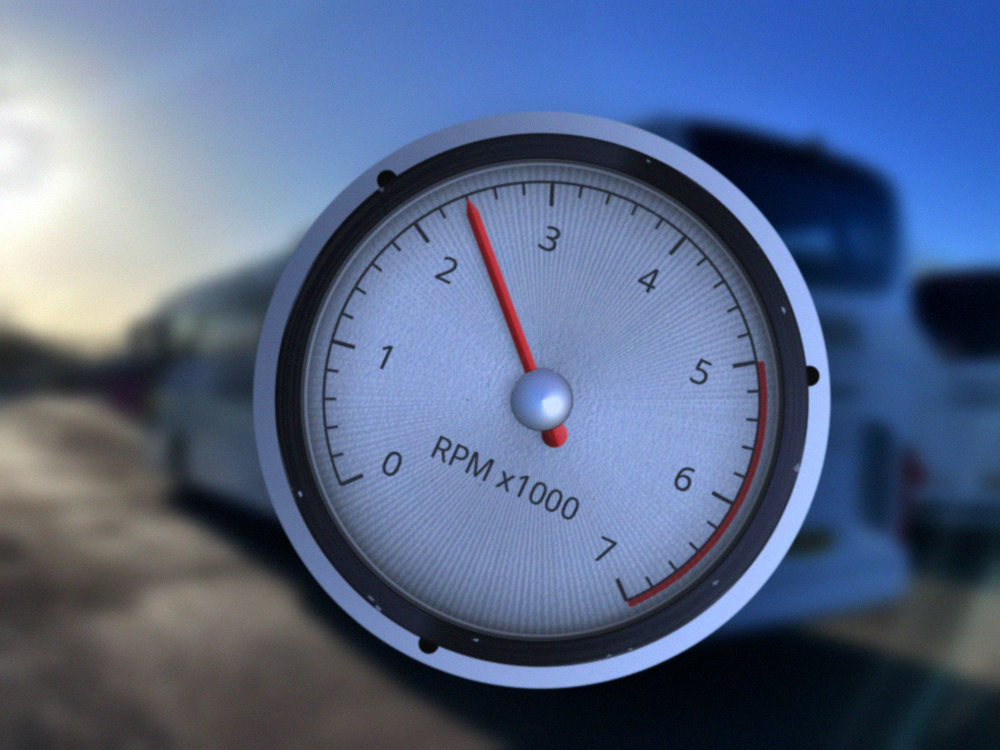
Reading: 2400; rpm
